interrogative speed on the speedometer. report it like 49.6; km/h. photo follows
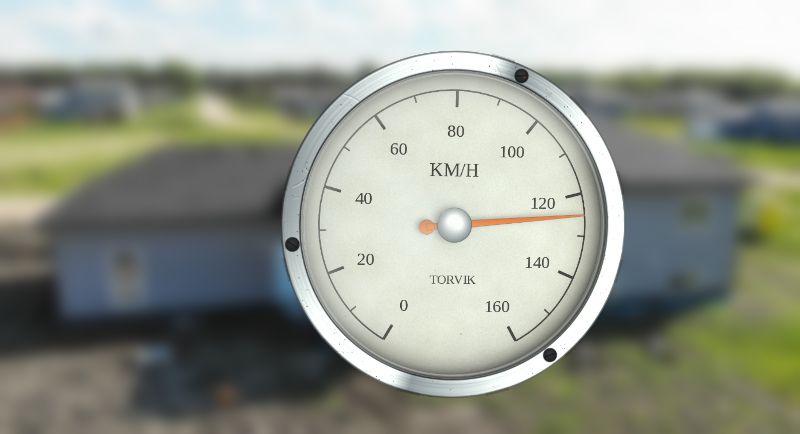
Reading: 125; km/h
